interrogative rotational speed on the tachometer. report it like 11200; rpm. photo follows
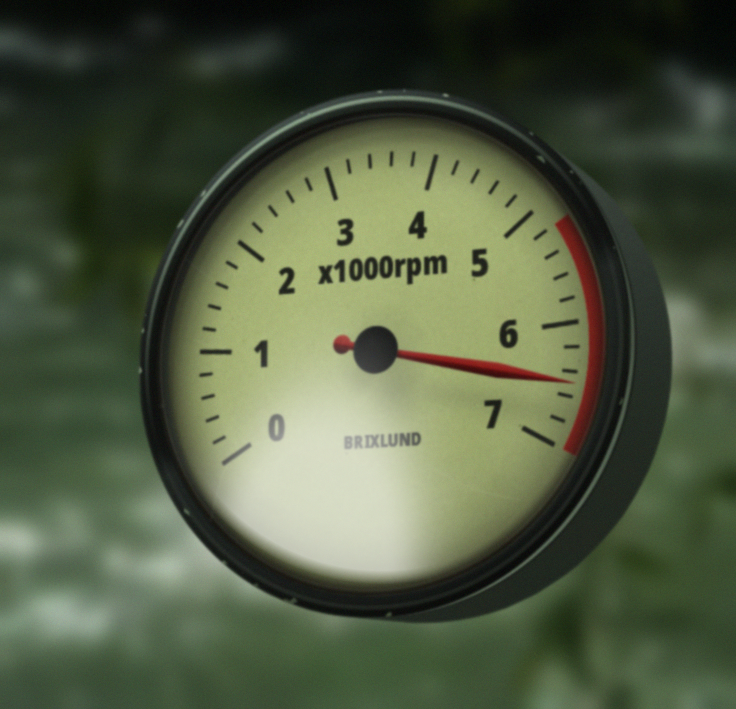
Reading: 6500; rpm
